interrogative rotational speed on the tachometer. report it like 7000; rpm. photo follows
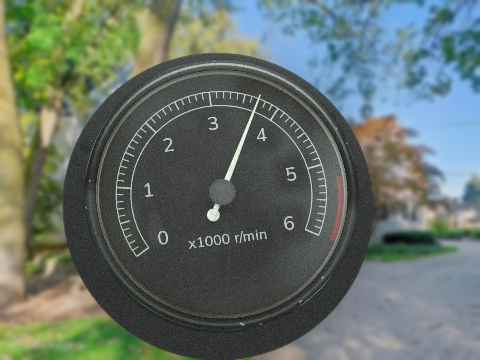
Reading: 3700; rpm
